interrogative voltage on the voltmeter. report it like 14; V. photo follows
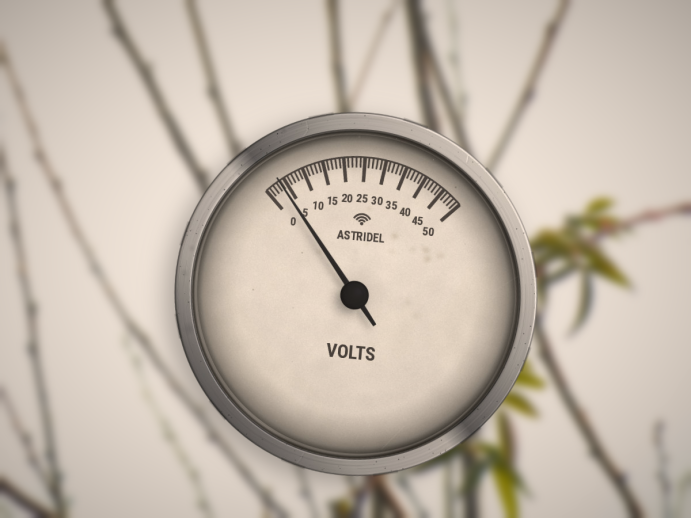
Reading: 4; V
